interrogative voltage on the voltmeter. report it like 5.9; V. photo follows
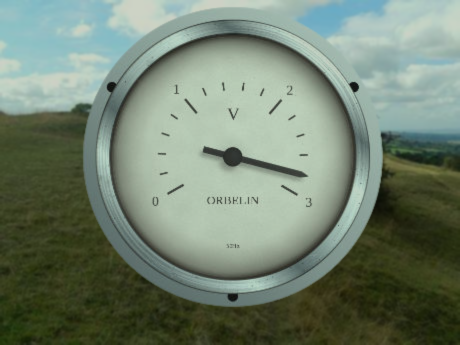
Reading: 2.8; V
